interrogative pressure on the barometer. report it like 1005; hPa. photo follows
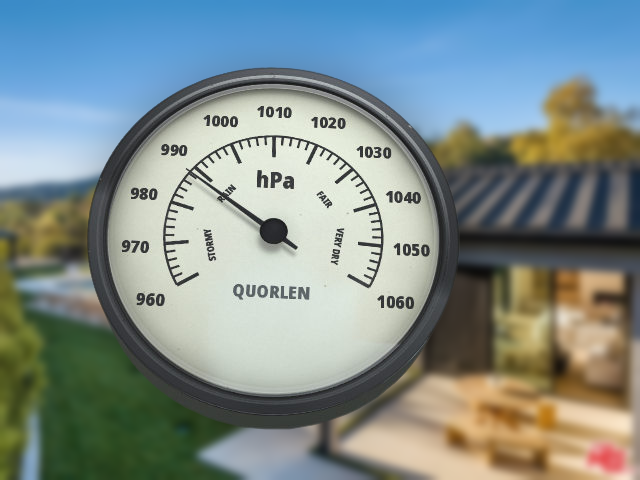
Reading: 988; hPa
